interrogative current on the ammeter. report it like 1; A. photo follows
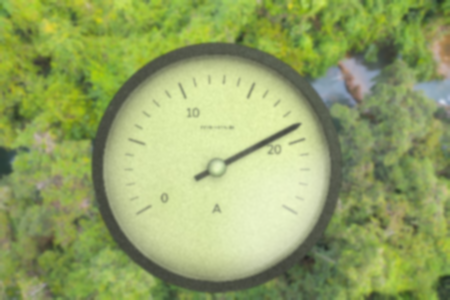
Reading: 19; A
